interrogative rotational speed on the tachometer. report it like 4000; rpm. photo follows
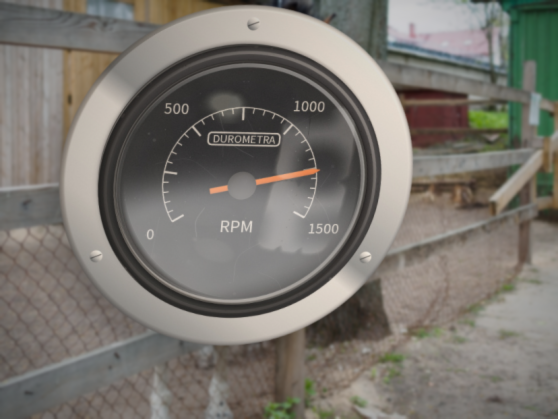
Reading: 1250; rpm
